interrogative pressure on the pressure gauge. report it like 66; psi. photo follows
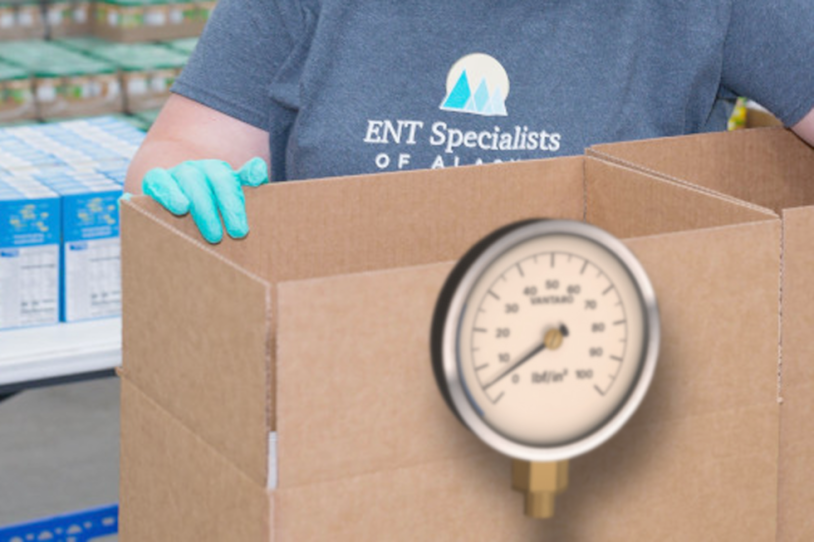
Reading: 5; psi
